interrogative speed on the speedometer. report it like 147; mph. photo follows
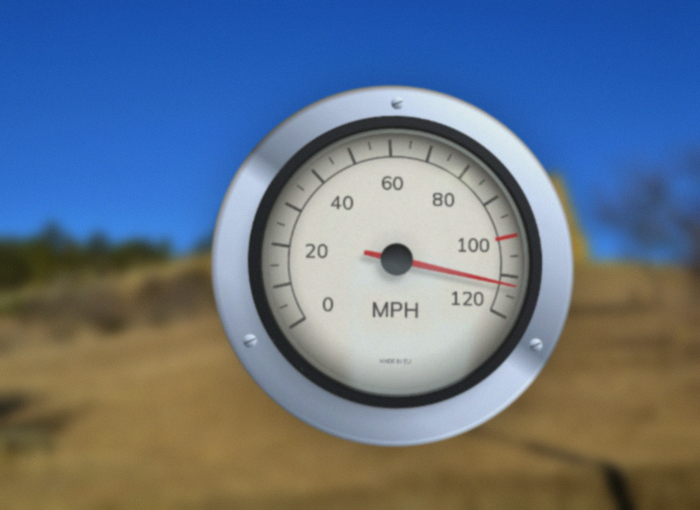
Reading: 112.5; mph
